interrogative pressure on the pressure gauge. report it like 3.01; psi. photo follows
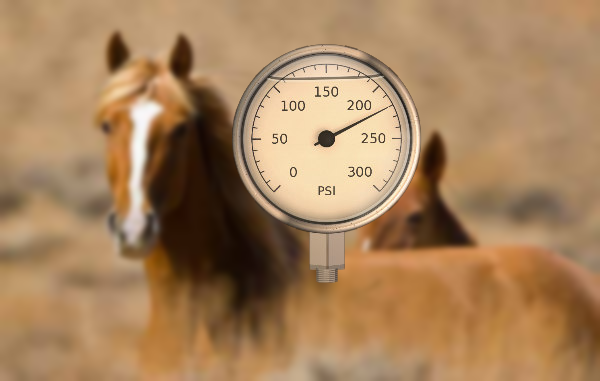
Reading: 220; psi
